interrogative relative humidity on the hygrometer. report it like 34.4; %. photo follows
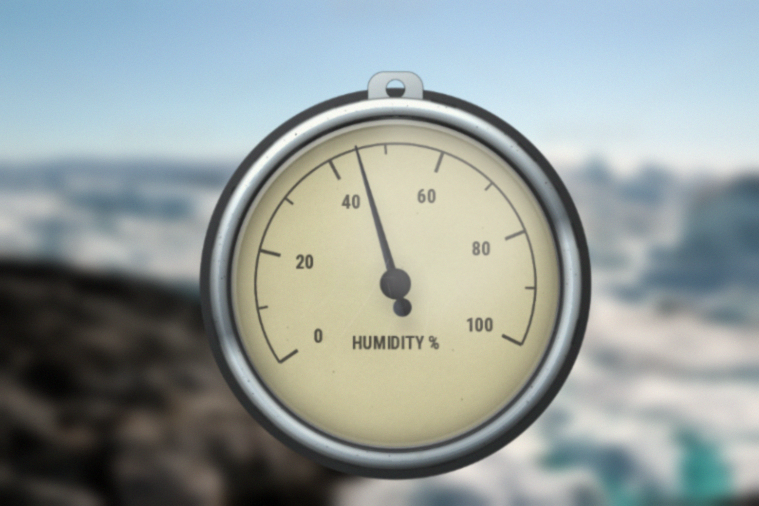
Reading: 45; %
